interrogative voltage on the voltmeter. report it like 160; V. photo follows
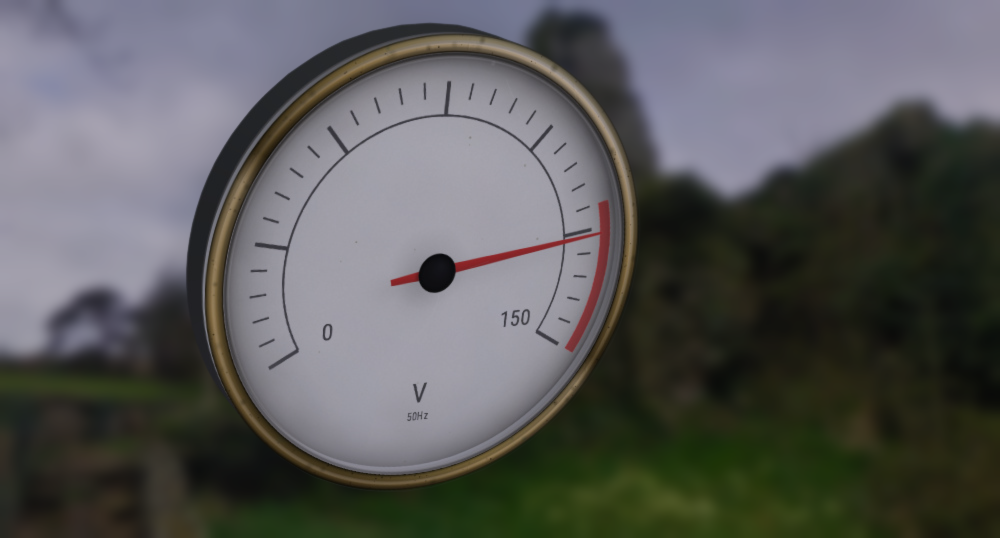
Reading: 125; V
